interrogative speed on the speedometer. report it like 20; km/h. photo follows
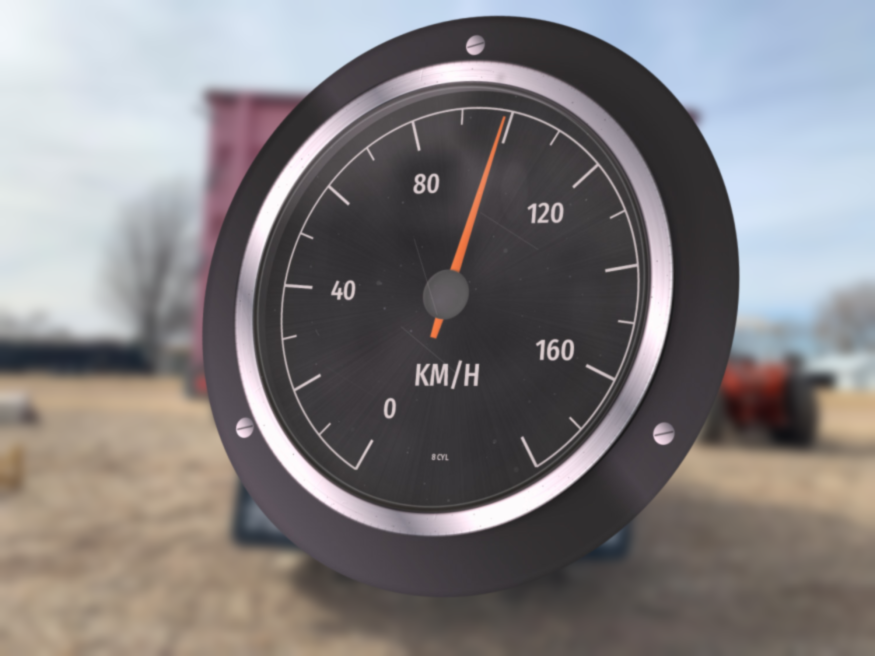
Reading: 100; km/h
